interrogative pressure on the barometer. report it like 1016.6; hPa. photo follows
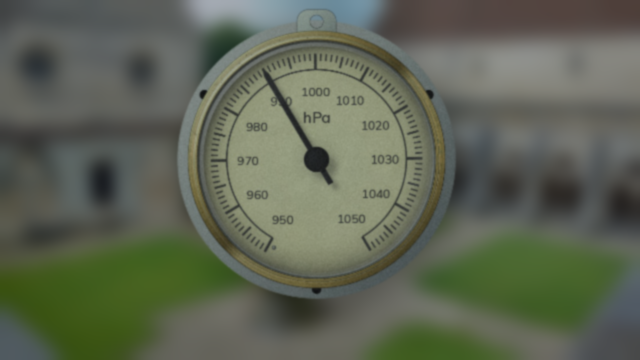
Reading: 990; hPa
